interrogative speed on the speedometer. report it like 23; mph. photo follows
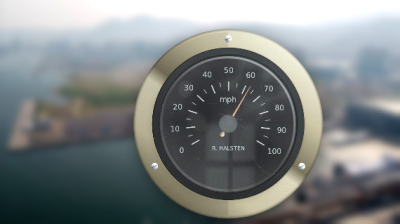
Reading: 62.5; mph
